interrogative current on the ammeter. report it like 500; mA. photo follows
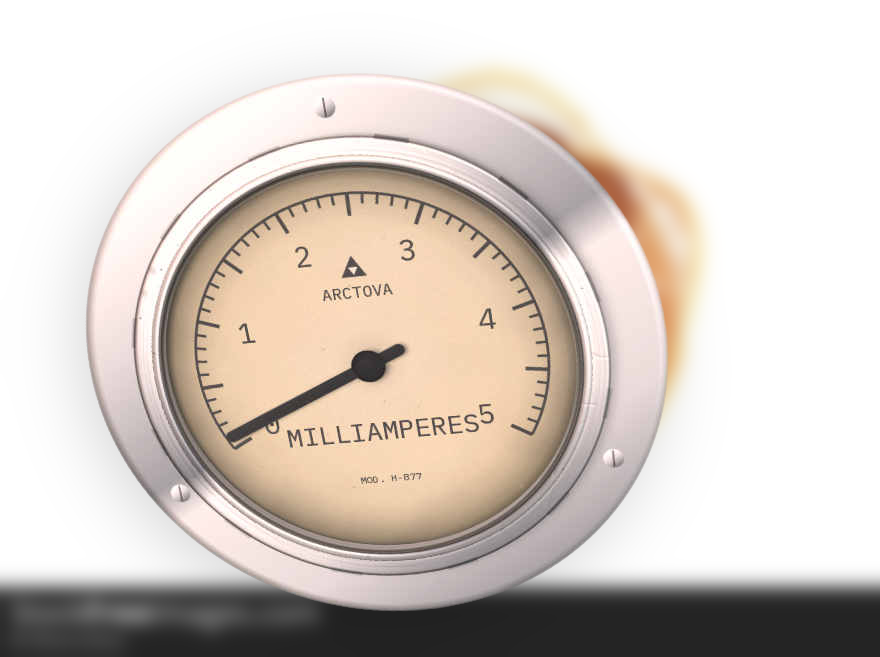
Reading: 0.1; mA
